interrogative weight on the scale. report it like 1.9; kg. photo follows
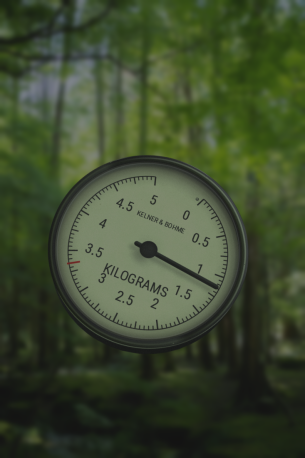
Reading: 1.15; kg
